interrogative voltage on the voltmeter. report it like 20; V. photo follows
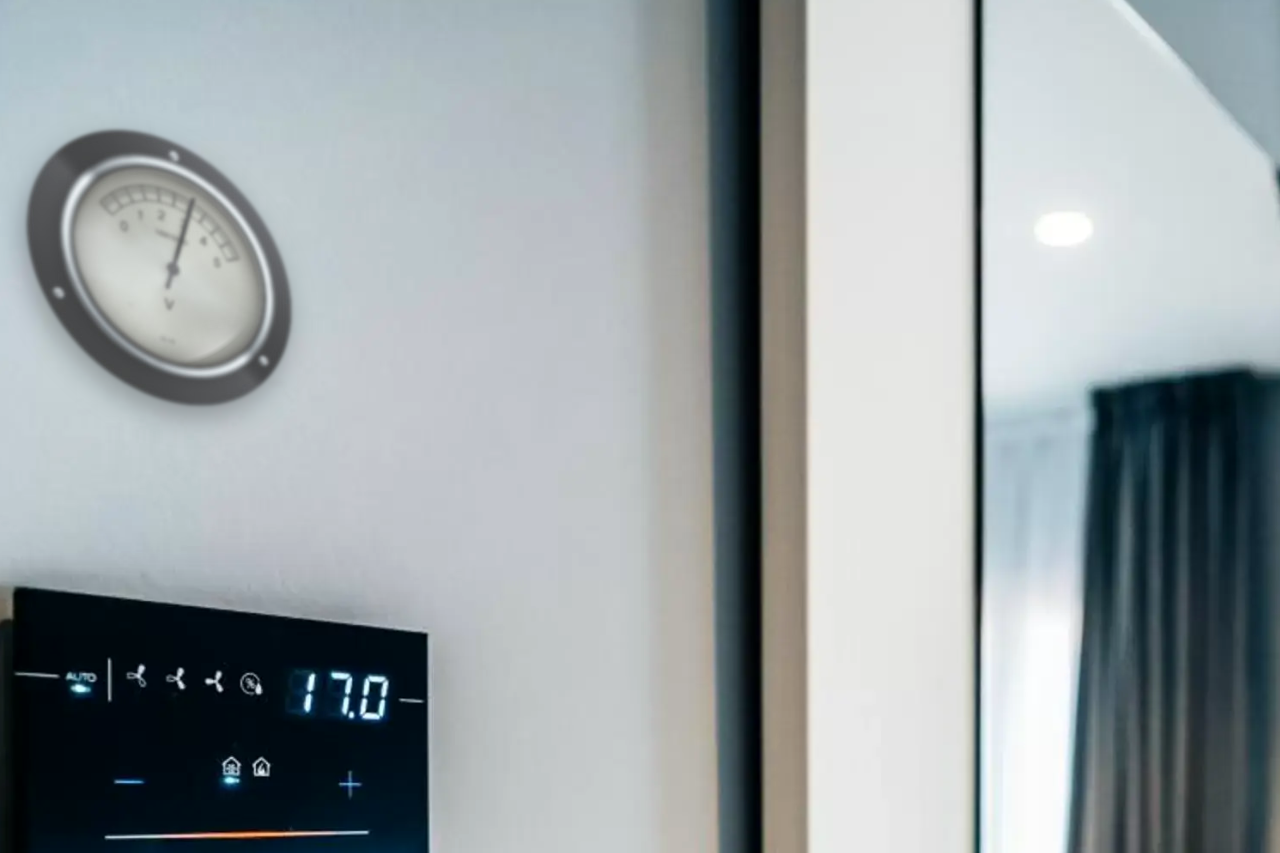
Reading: 3; V
